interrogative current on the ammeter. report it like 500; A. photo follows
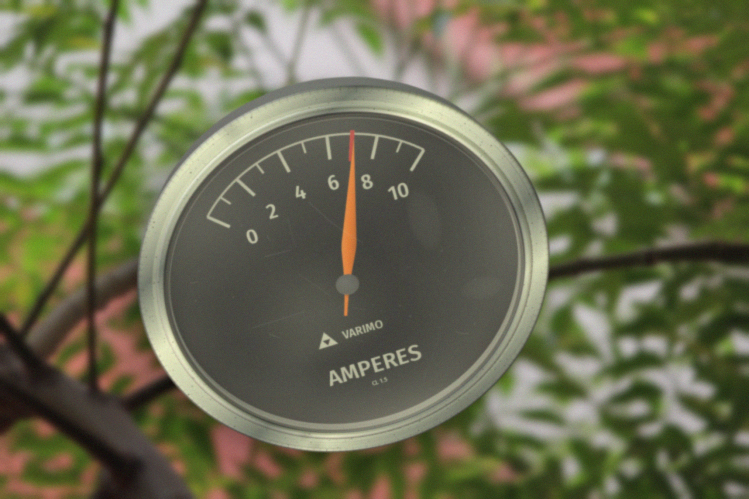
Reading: 7; A
